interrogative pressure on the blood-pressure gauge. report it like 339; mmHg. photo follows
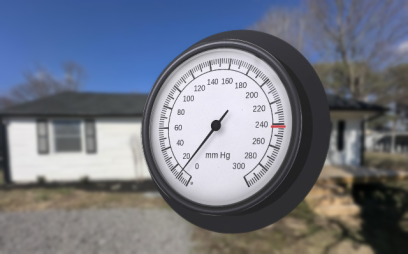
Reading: 10; mmHg
